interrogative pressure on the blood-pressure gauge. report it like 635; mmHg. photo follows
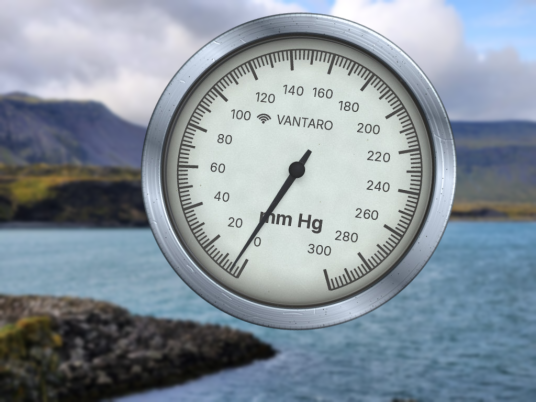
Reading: 4; mmHg
